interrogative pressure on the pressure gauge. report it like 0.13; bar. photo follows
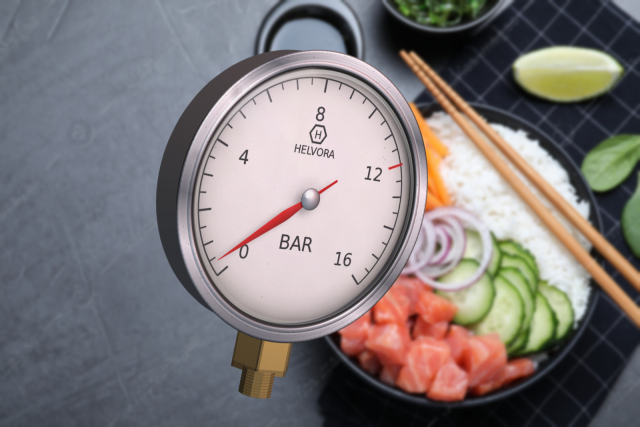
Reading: 0.5; bar
